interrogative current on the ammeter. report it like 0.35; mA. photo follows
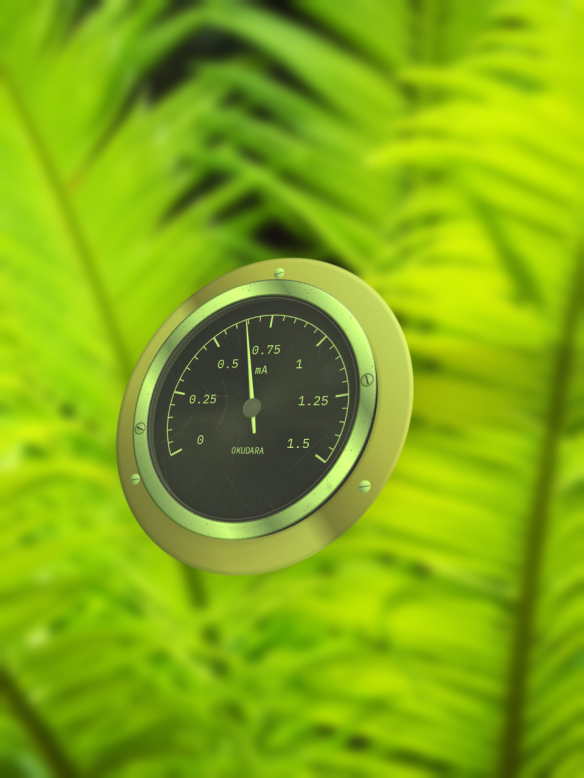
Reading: 0.65; mA
